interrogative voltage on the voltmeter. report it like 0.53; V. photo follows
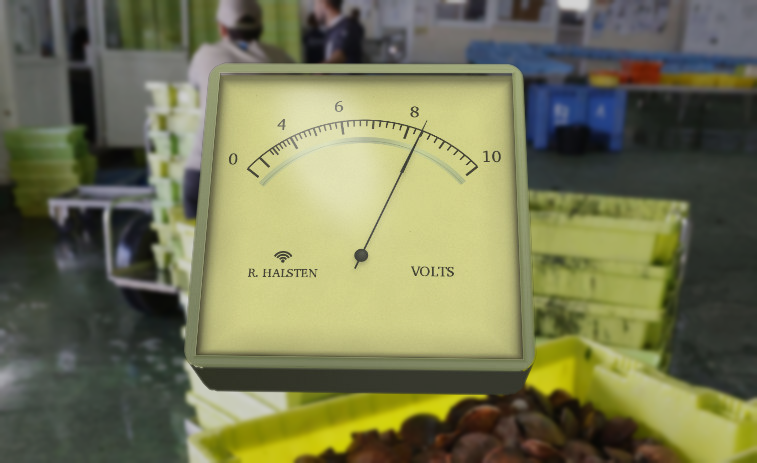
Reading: 8.4; V
